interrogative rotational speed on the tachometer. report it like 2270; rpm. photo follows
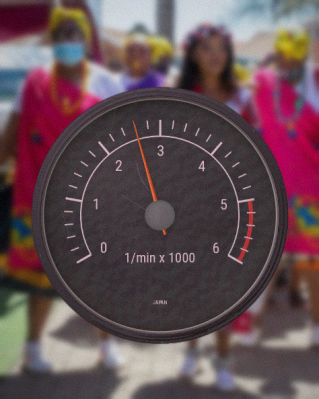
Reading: 2600; rpm
